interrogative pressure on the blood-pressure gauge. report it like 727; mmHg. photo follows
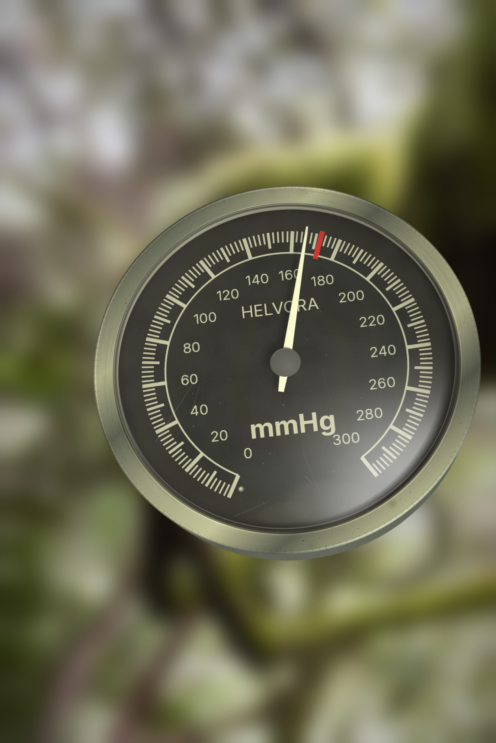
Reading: 166; mmHg
